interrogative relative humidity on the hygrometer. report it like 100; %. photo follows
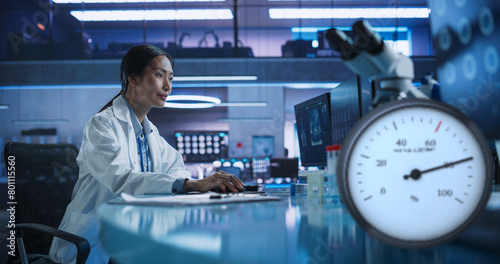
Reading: 80; %
